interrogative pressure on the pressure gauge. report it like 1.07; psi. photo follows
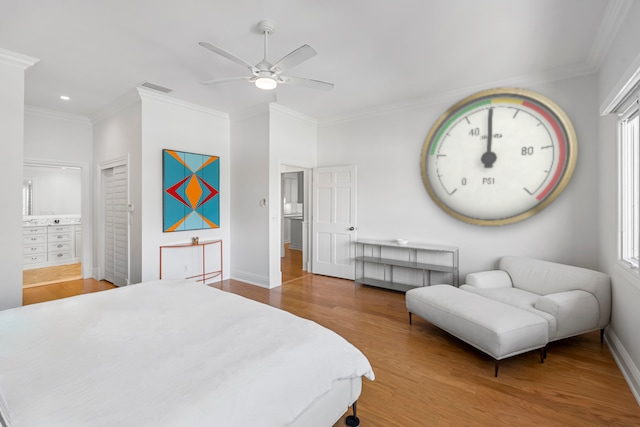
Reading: 50; psi
